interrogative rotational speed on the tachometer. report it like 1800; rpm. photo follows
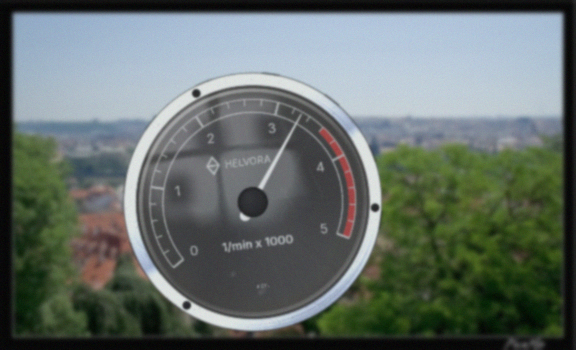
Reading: 3300; rpm
